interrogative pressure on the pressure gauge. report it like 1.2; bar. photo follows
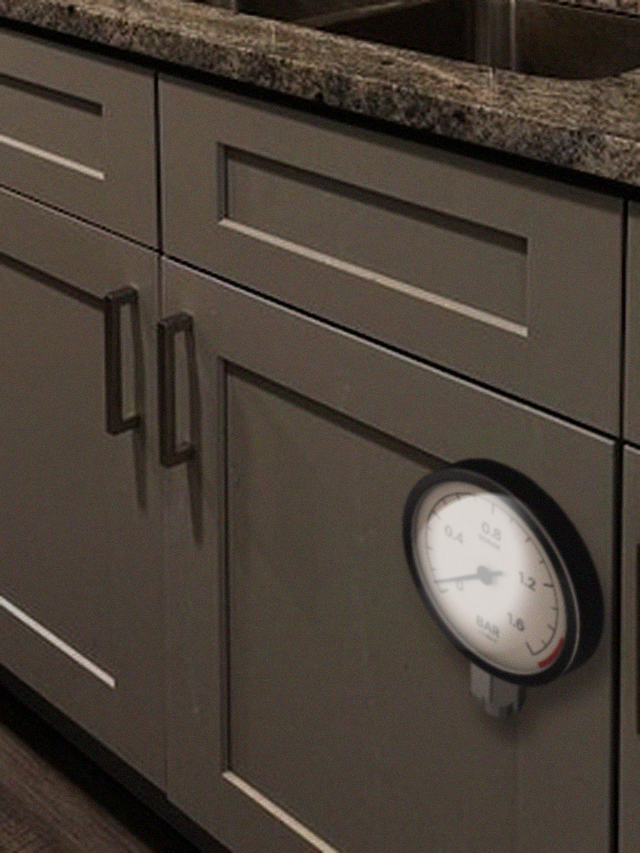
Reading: 0.05; bar
